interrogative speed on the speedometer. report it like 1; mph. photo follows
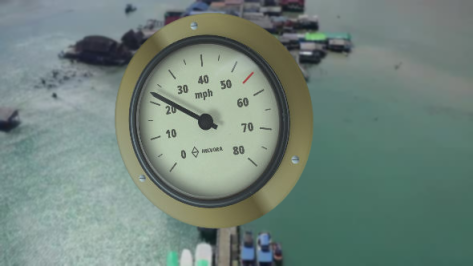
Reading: 22.5; mph
